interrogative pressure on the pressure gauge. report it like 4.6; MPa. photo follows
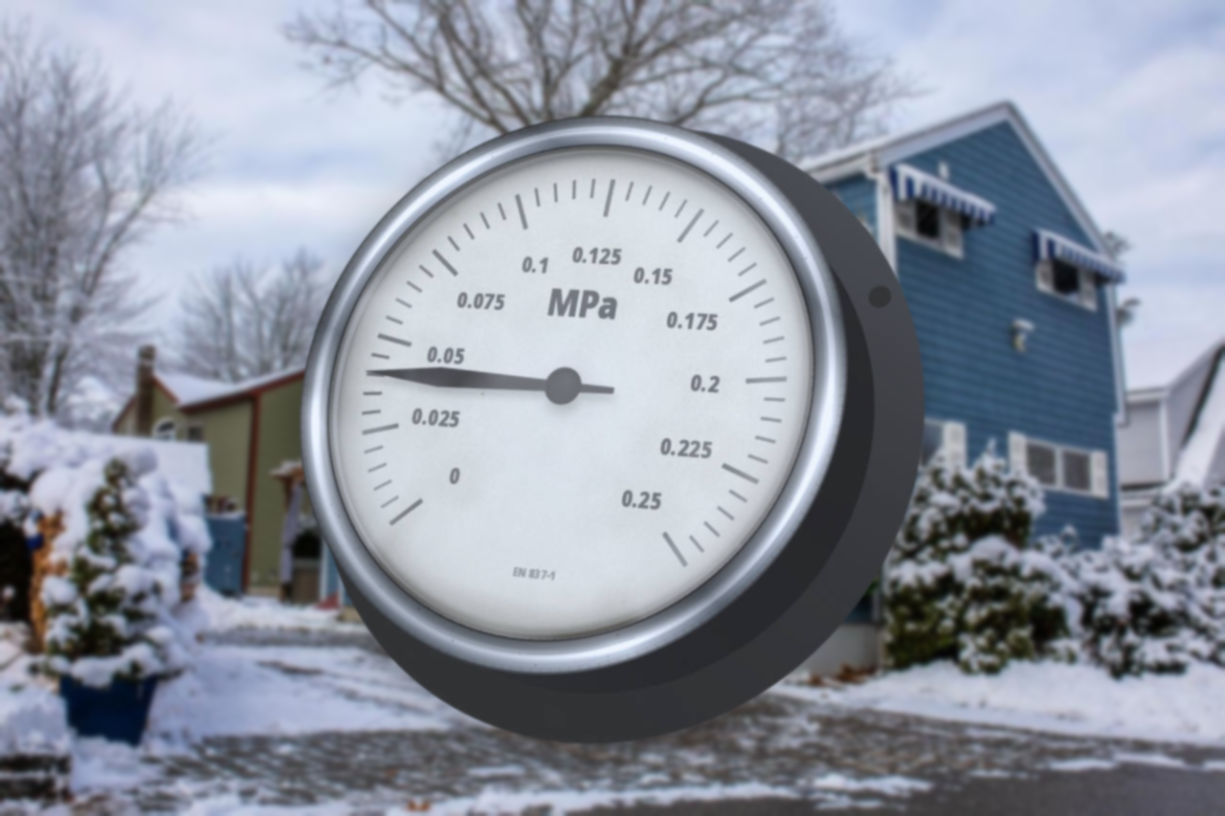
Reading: 0.04; MPa
